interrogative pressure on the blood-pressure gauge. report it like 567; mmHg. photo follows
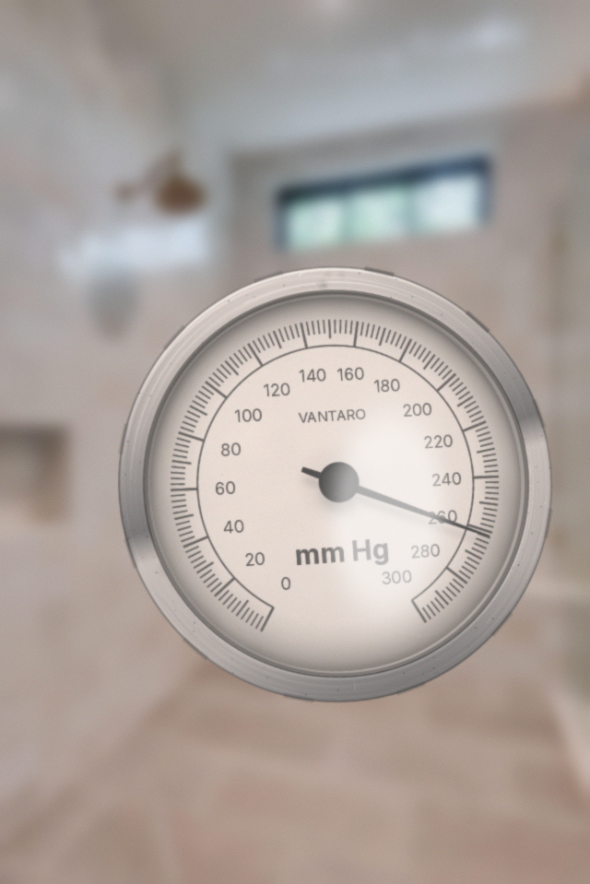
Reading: 262; mmHg
